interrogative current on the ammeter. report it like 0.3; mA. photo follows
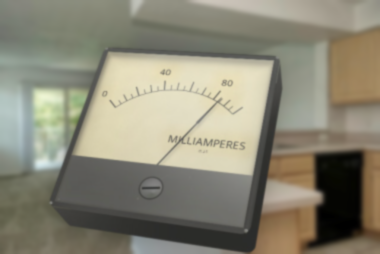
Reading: 85; mA
